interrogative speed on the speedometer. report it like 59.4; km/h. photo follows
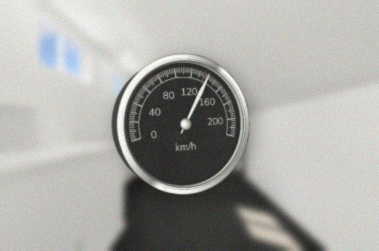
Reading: 140; km/h
